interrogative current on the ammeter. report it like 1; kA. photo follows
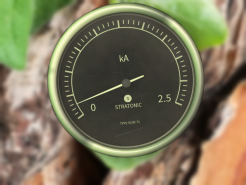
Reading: 0.15; kA
